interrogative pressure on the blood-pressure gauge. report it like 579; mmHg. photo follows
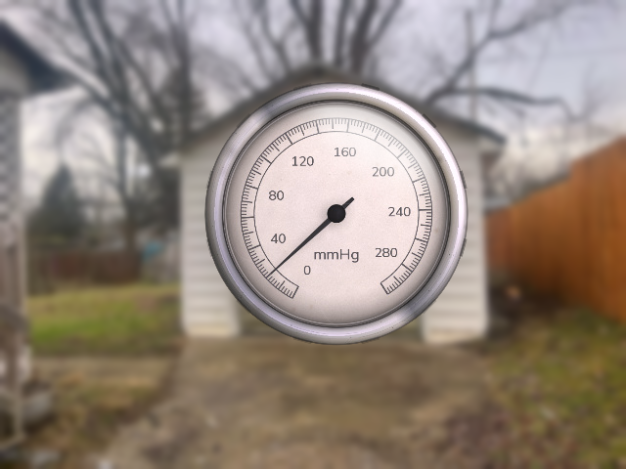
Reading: 20; mmHg
